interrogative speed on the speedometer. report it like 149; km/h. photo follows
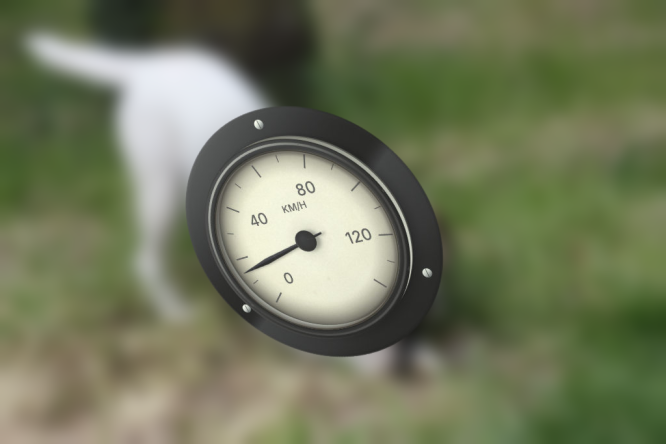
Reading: 15; km/h
